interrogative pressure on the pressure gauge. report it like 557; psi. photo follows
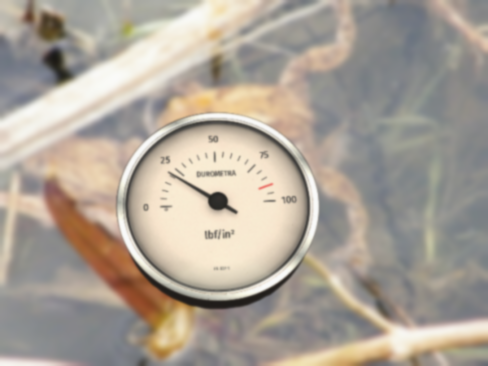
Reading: 20; psi
